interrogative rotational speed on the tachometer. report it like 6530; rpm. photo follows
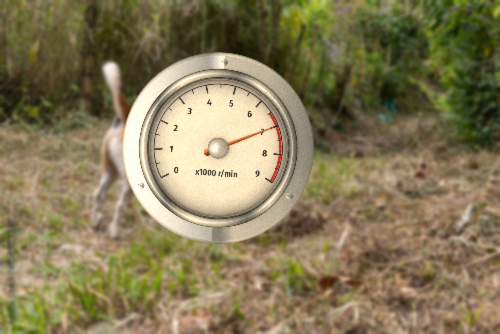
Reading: 7000; rpm
